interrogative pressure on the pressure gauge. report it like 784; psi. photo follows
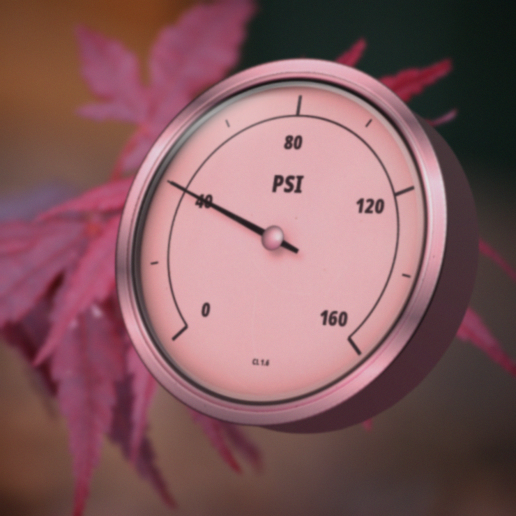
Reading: 40; psi
